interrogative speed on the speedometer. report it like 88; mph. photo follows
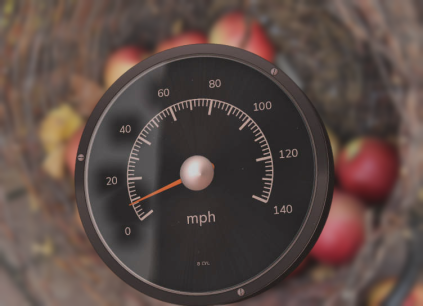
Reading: 8; mph
